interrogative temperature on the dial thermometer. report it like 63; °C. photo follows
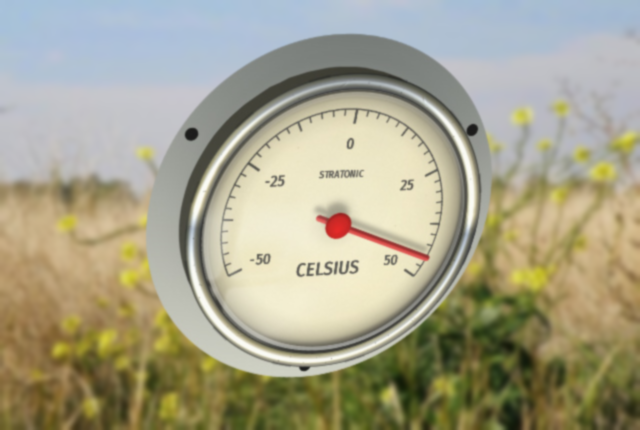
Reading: 45; °C
